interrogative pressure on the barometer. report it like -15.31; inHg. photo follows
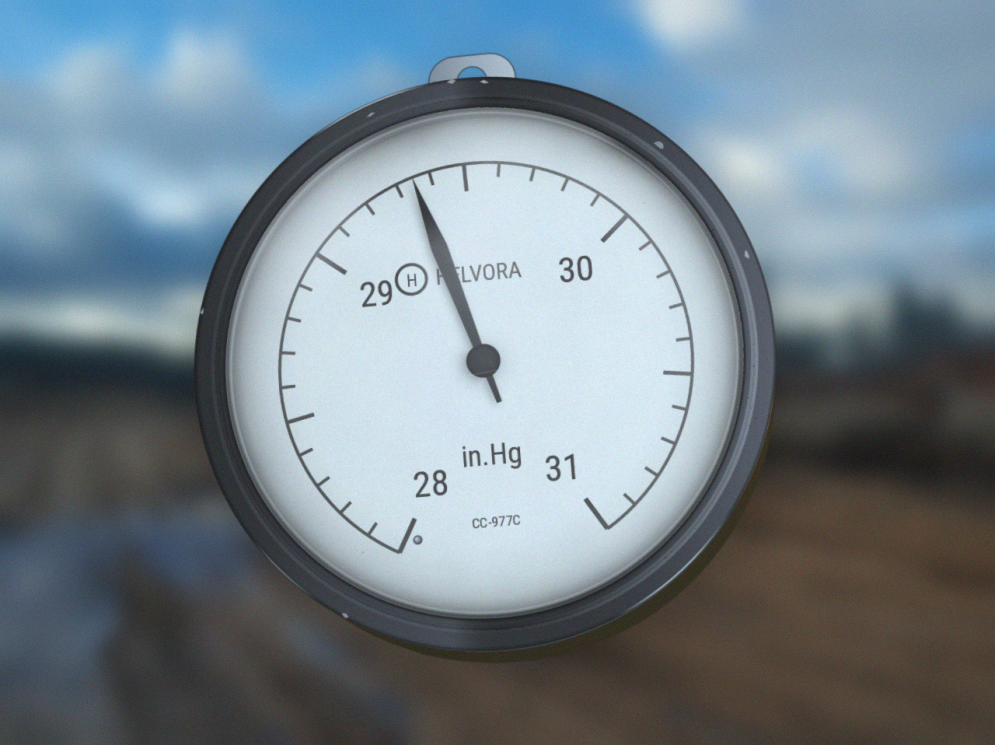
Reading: 29.35; inHg
